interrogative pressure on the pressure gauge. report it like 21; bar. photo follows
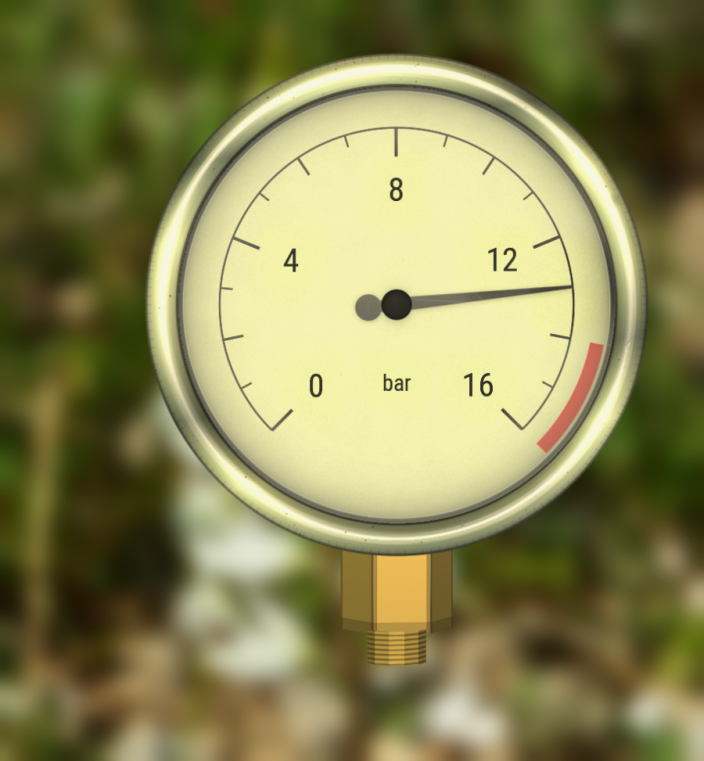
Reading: 13; bar
